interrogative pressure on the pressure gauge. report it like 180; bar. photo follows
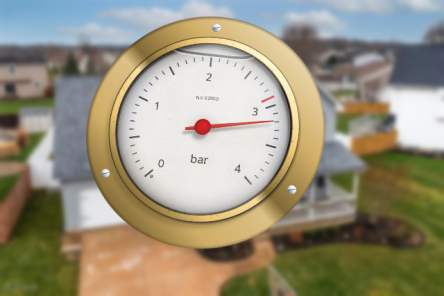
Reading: 3.2; bar
